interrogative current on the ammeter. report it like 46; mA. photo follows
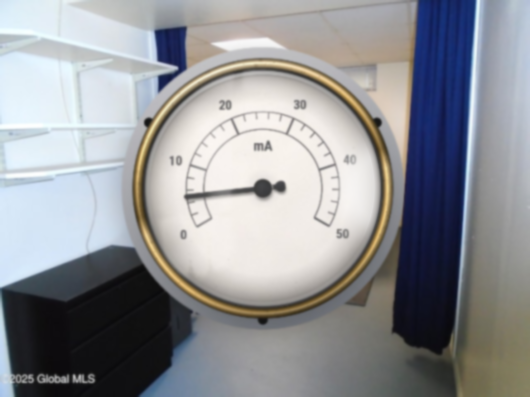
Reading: 5; mA
